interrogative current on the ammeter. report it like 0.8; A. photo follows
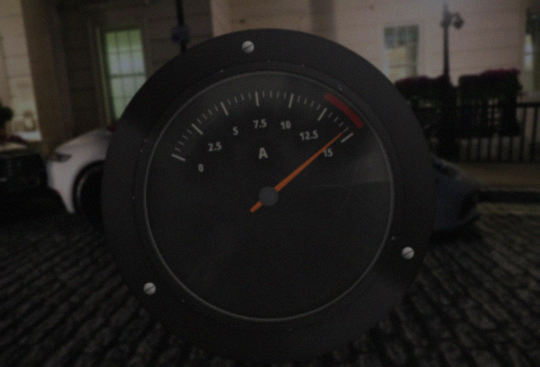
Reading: 14.5; A
